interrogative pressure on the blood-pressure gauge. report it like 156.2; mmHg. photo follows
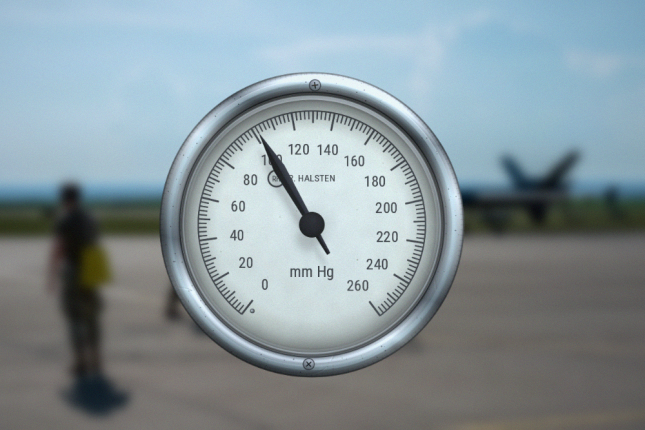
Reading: 102; mmHg
